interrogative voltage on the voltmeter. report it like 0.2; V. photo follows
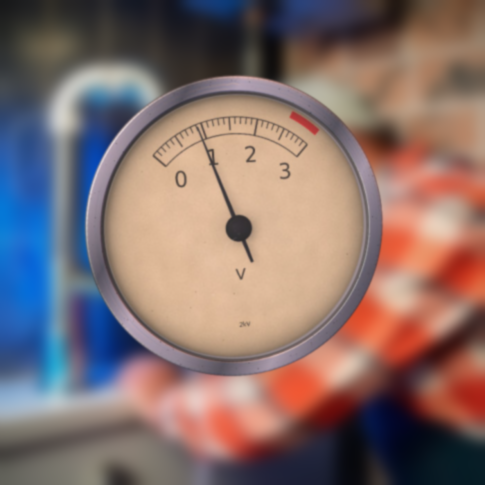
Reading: 0.9; V
